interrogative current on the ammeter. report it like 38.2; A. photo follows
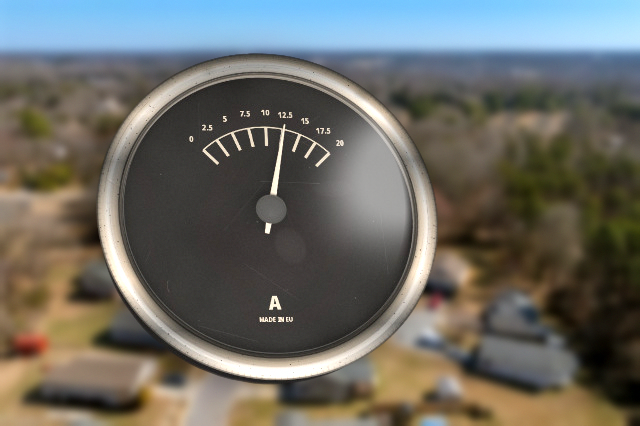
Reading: 12.5; A
